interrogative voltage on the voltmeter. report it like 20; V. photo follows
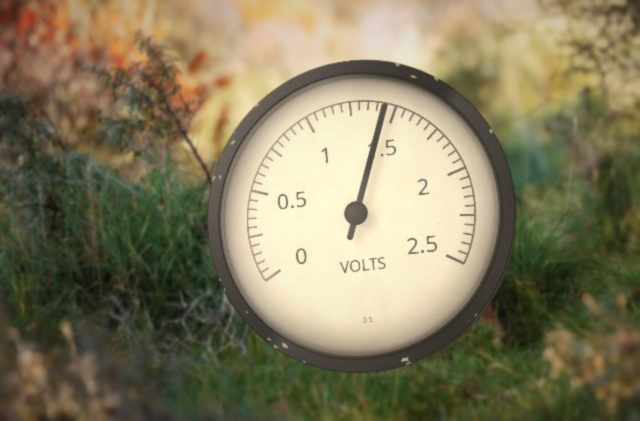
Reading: 1.45; V
